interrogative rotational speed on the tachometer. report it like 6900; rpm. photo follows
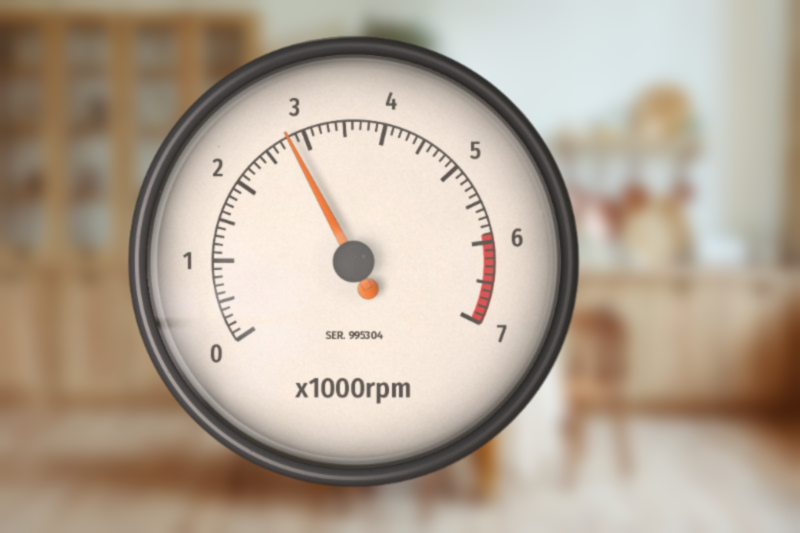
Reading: 2800; rpm
